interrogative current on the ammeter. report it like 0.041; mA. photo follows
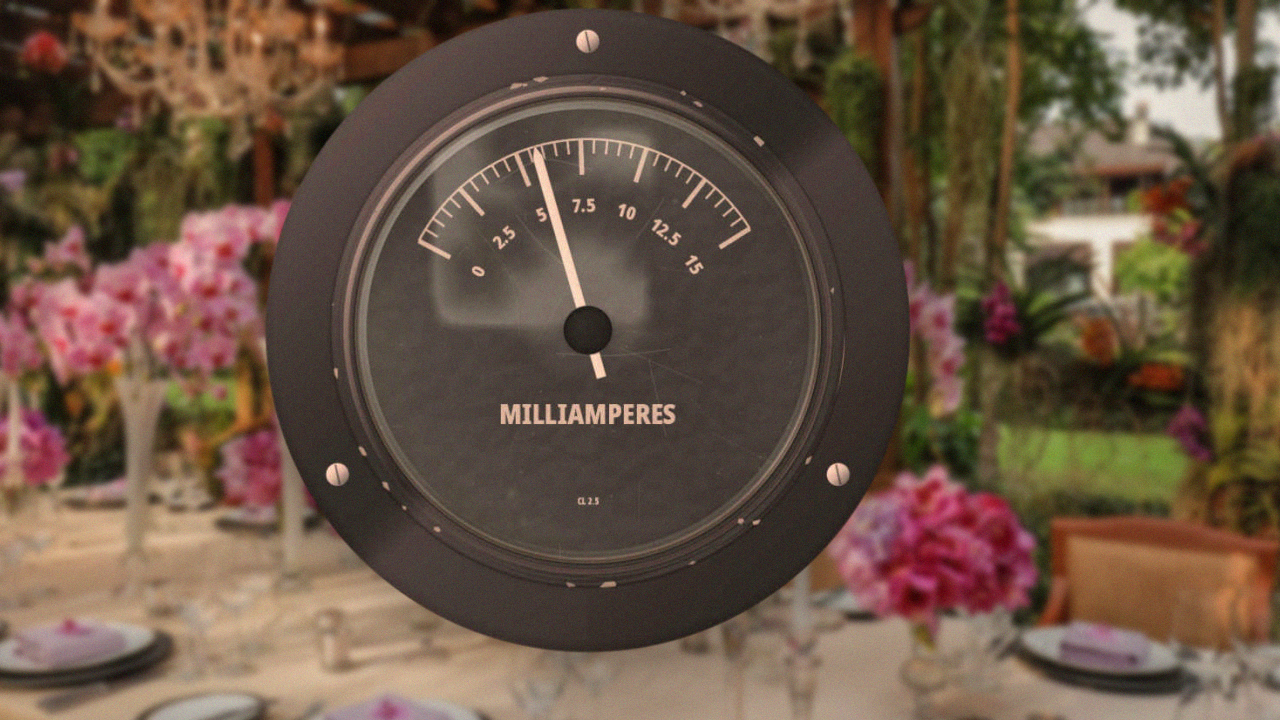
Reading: 5.75; mA
